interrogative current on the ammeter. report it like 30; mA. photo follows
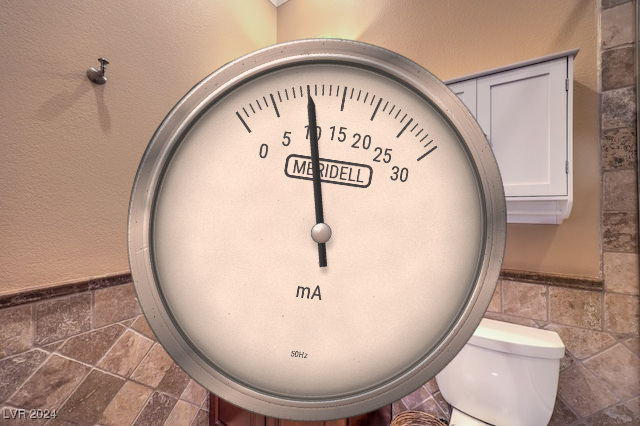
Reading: 10; mA
